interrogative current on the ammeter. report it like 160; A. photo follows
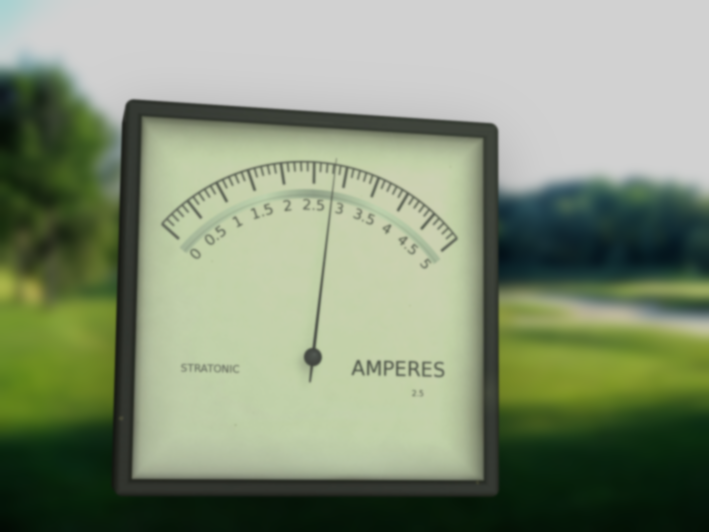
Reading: 2.8; A
